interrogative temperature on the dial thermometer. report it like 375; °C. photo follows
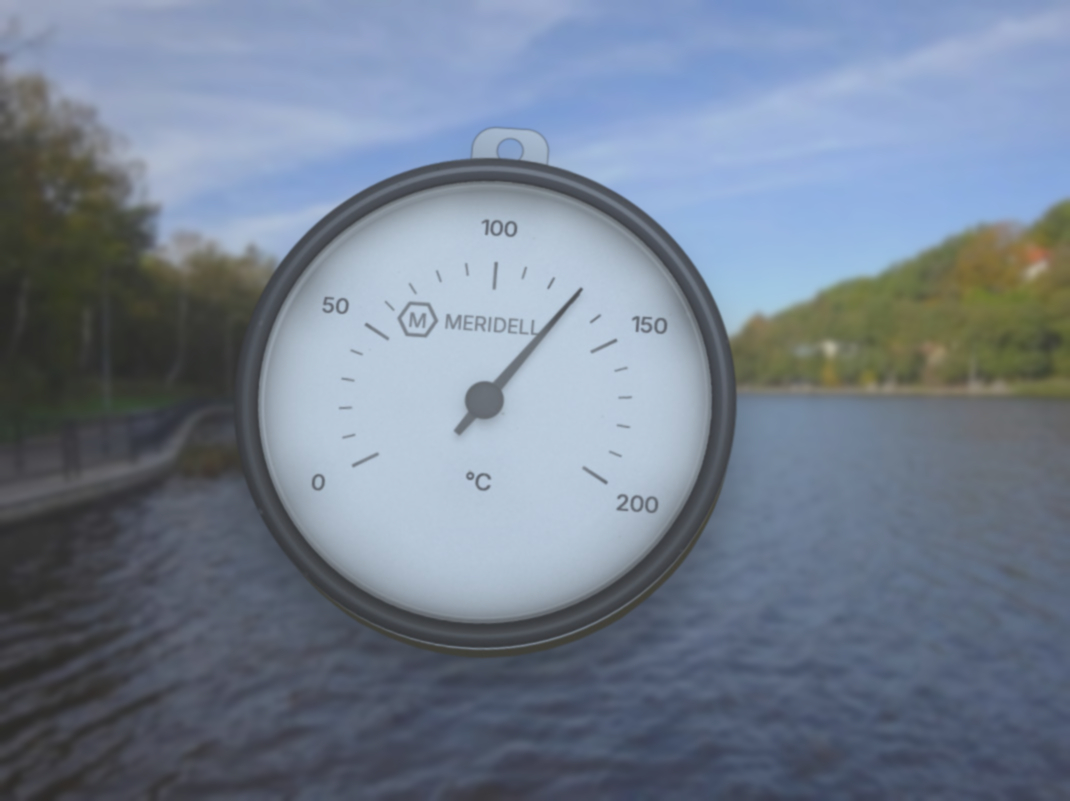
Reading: 130; °C
